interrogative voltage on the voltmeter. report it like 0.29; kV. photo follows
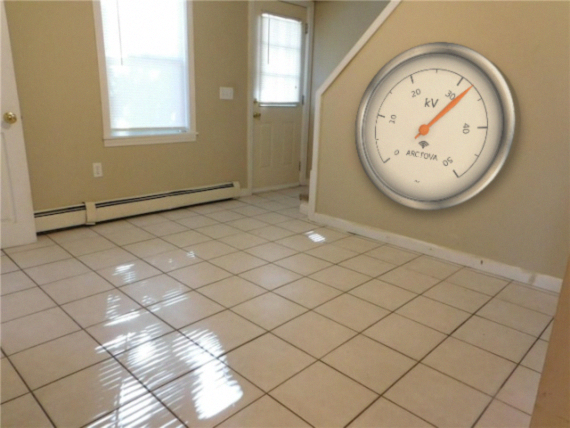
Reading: 32.5; kV
